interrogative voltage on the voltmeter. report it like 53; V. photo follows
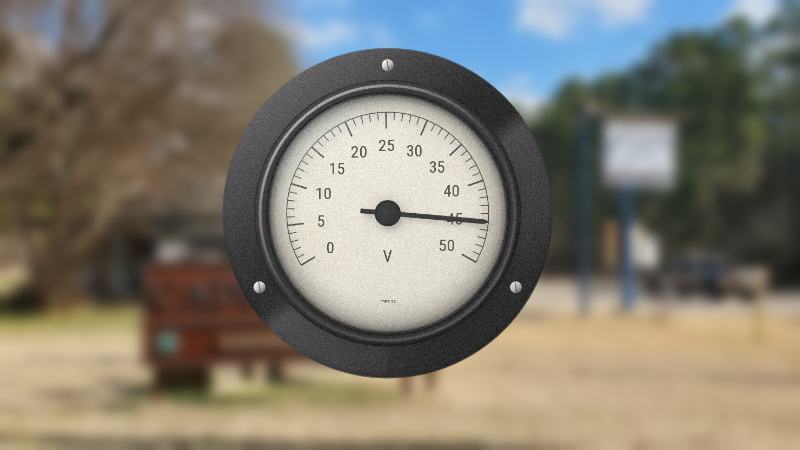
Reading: 45; V
